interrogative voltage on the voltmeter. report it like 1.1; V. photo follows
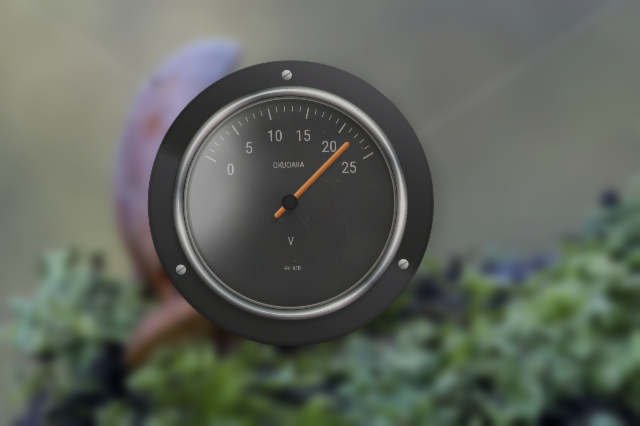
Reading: 22; V
